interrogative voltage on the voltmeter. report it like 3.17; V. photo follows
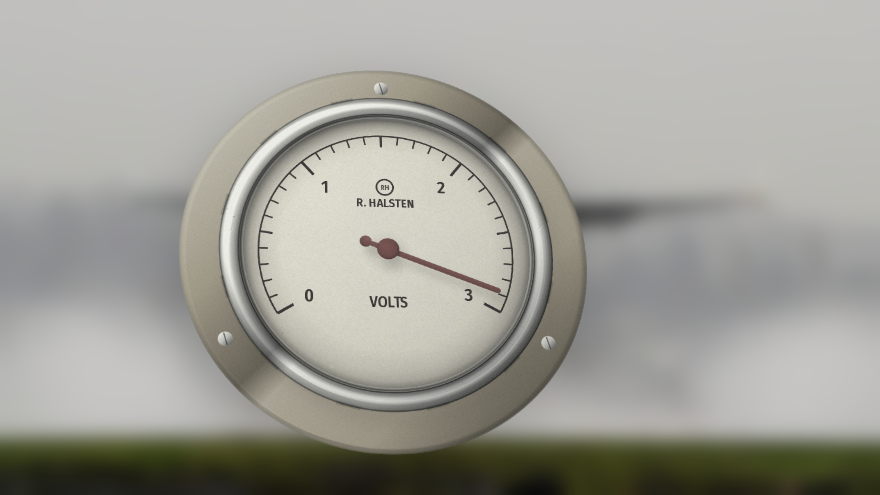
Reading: 2.9; V
